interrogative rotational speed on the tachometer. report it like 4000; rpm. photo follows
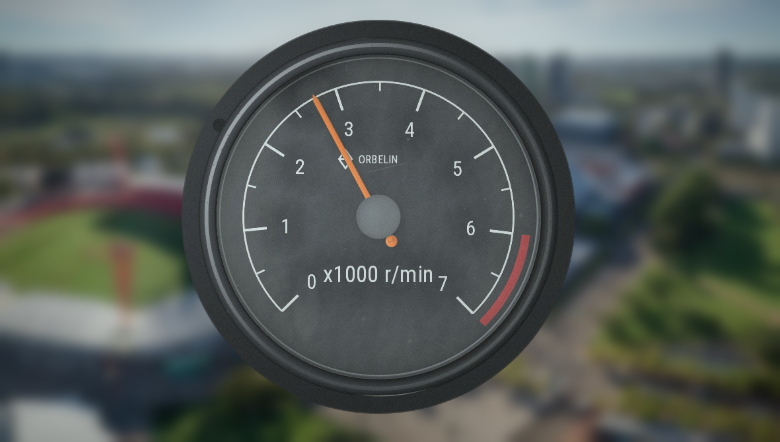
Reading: 2750; rpm
